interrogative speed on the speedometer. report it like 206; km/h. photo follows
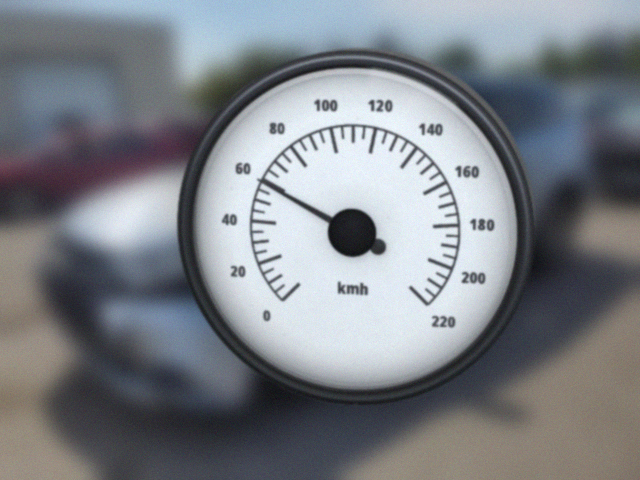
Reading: 60; km/h
